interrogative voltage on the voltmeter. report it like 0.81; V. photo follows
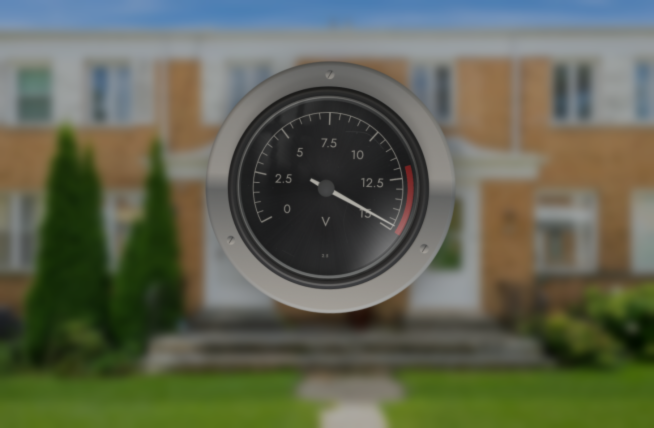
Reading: 14.75; V
